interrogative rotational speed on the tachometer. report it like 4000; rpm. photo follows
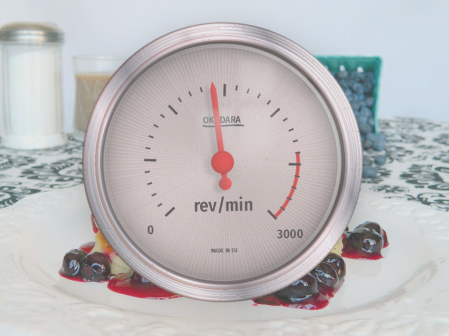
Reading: 1400; rpm
